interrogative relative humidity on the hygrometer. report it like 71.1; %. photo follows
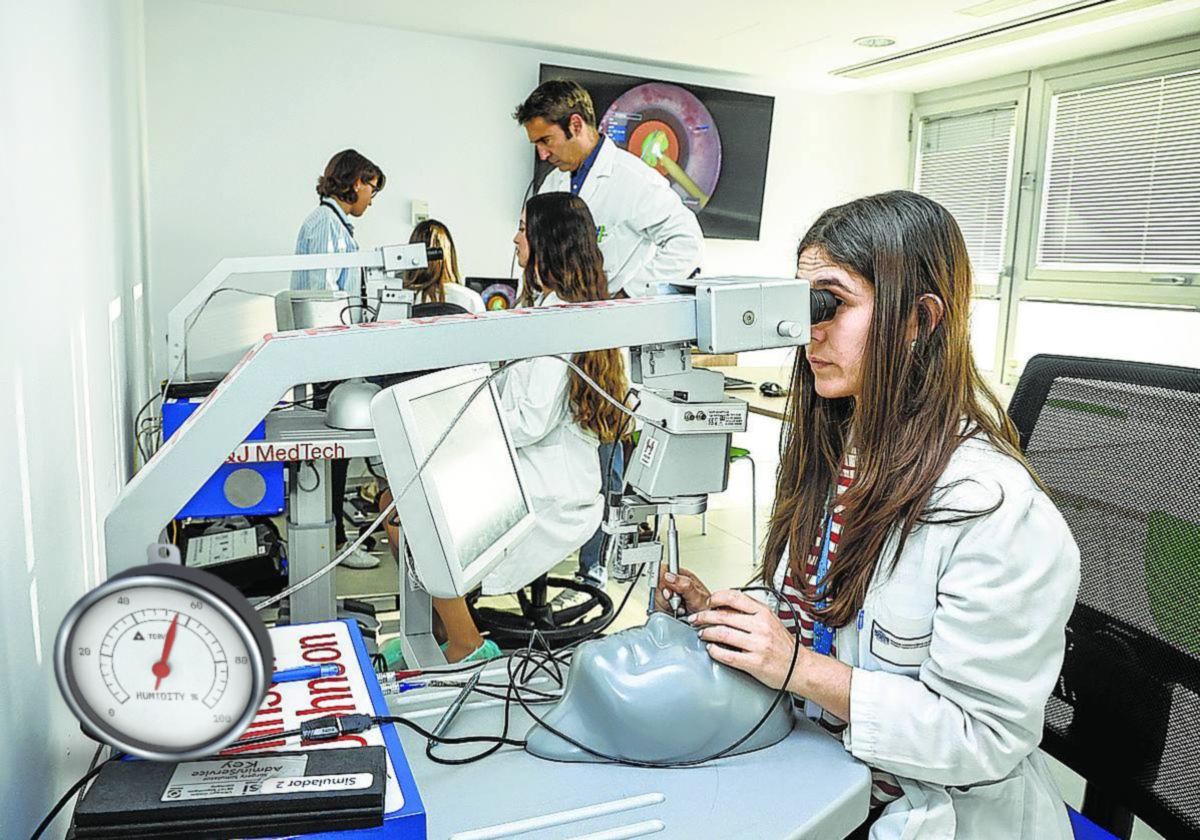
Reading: 56; %
